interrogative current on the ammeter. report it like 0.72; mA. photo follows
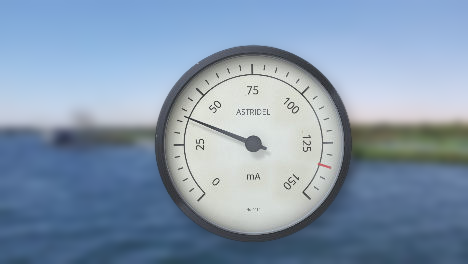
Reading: 37.5; mA
